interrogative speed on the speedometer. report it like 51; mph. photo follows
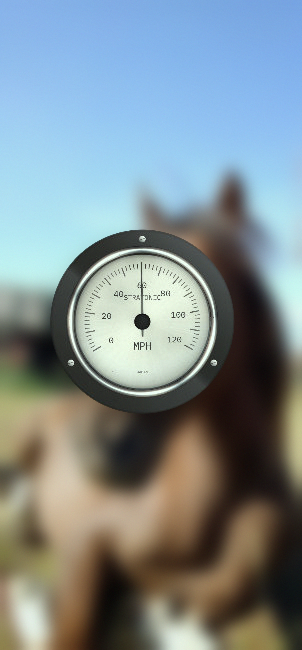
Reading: 60; mph
